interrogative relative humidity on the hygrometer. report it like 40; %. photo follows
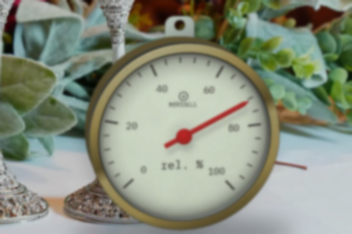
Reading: 72; %
